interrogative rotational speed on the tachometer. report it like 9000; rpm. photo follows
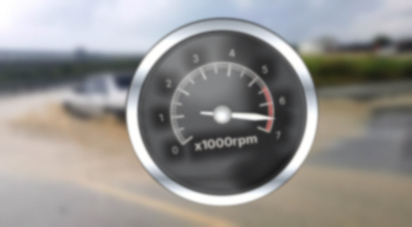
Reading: 6500; rpm
